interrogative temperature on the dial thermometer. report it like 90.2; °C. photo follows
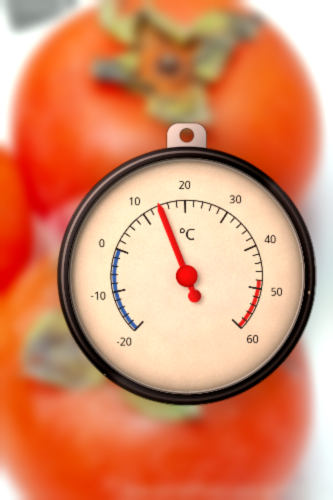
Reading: 14; °C
